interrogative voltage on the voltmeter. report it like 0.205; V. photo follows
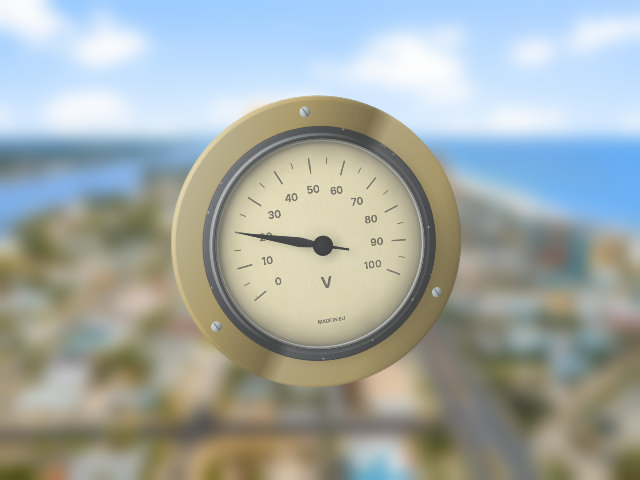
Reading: 20; V
